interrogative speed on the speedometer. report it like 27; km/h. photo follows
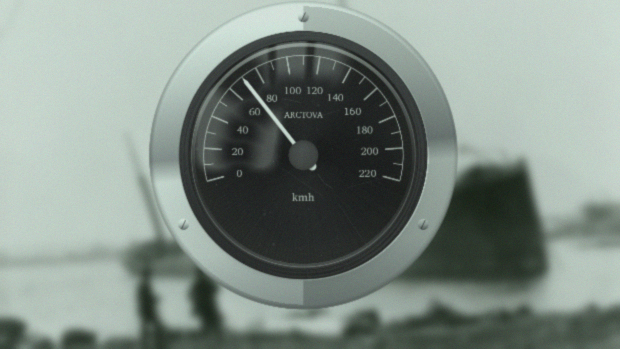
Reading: 70; km/h
